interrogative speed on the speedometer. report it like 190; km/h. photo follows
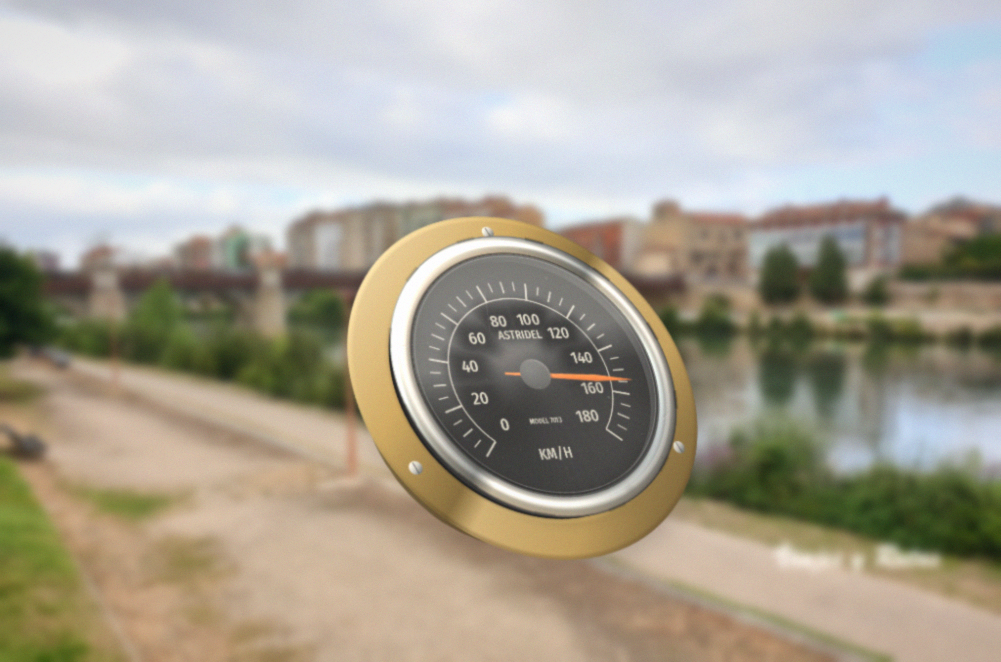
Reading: 155; km/h
